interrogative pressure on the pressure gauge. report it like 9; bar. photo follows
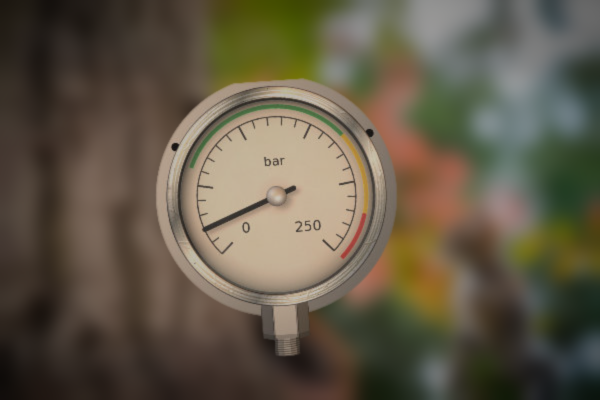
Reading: 20; bar
